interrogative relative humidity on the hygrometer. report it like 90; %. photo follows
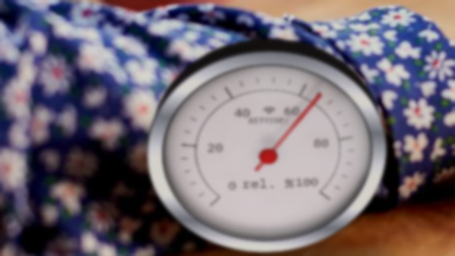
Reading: 64; %
